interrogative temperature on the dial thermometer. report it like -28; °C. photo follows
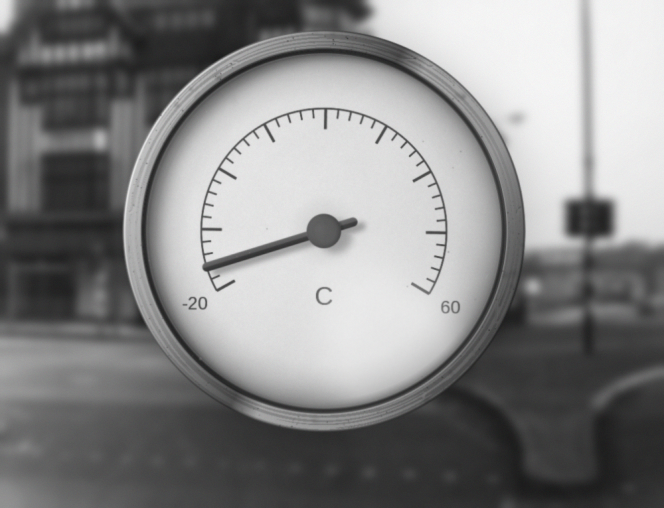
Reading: -16; °C
